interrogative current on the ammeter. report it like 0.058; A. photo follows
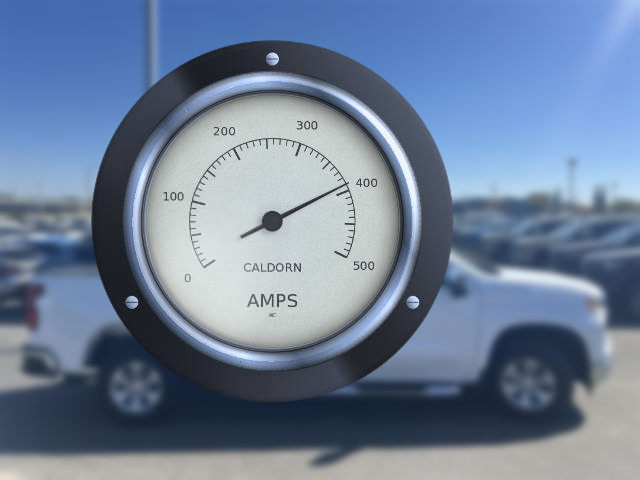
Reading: 390; A
